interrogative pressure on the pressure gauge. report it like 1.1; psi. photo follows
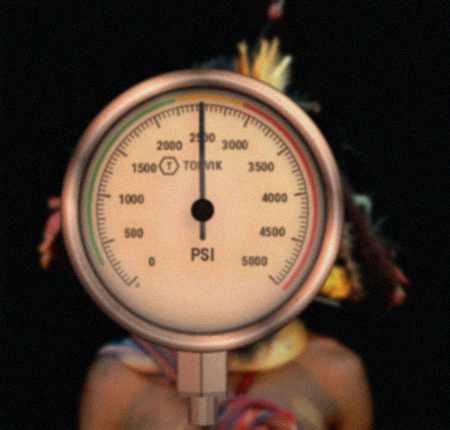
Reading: 2500; psi
